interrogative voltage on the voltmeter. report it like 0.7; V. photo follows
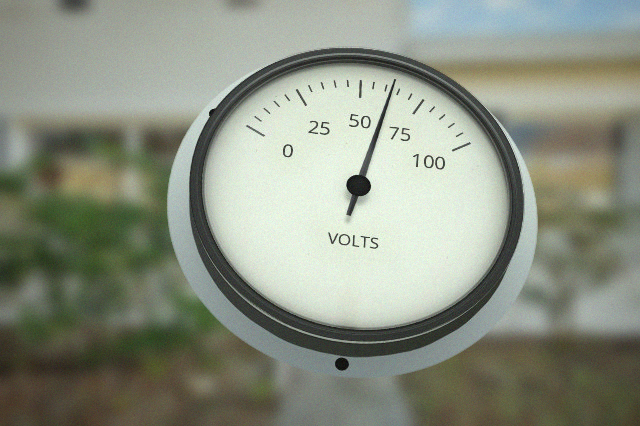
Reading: 62.5; V
